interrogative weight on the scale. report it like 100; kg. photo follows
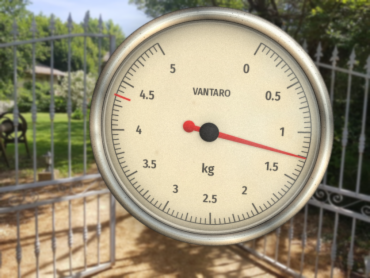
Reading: 1.25; kg
